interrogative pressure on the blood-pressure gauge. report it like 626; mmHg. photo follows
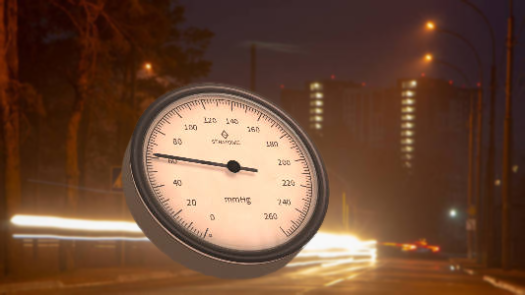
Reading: 60; mmHg
